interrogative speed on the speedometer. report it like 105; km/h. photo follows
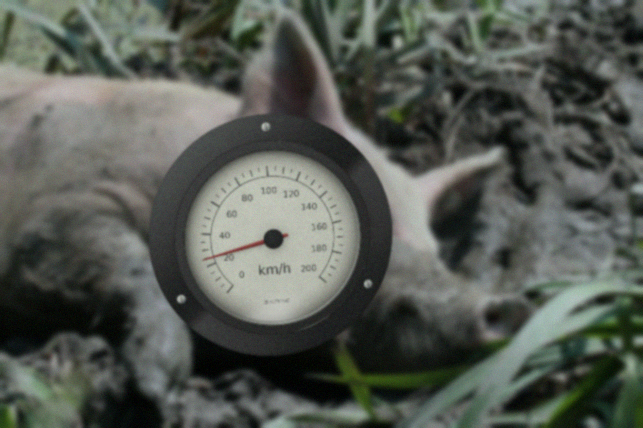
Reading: 25; km/h
